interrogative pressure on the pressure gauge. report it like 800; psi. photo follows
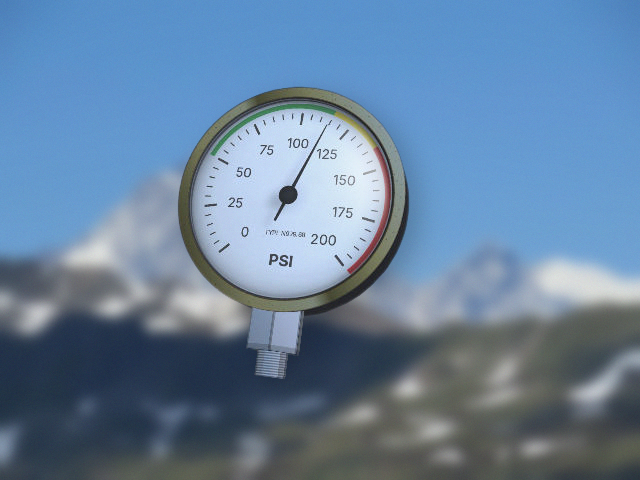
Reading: 115; psi
